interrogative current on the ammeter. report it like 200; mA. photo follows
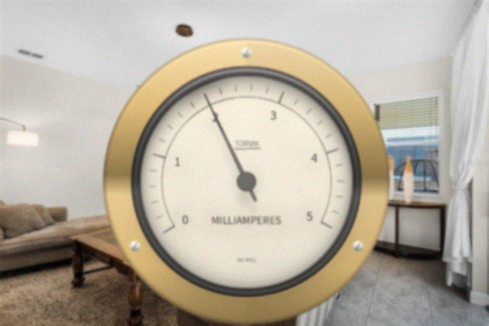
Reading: 2; mA
